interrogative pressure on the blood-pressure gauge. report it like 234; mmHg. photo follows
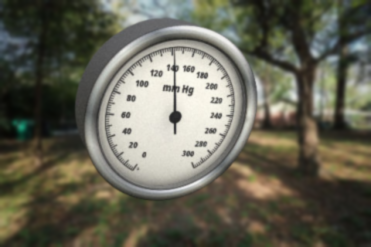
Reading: 140; mmHg
